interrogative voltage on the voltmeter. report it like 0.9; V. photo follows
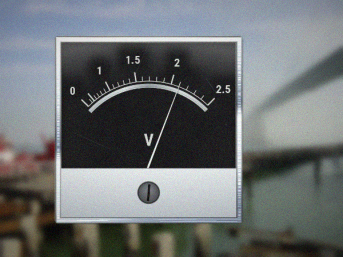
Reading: 2.1; V
